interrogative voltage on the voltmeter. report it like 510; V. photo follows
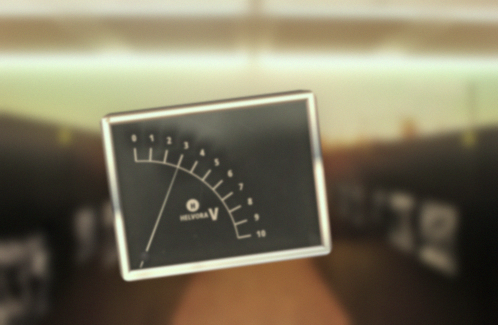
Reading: 3; V
